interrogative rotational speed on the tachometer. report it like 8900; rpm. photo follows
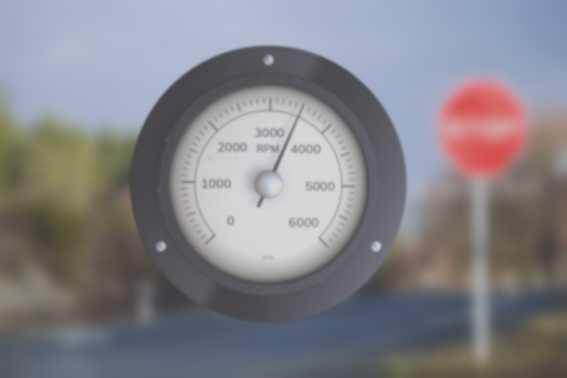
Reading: 3500; rpm
